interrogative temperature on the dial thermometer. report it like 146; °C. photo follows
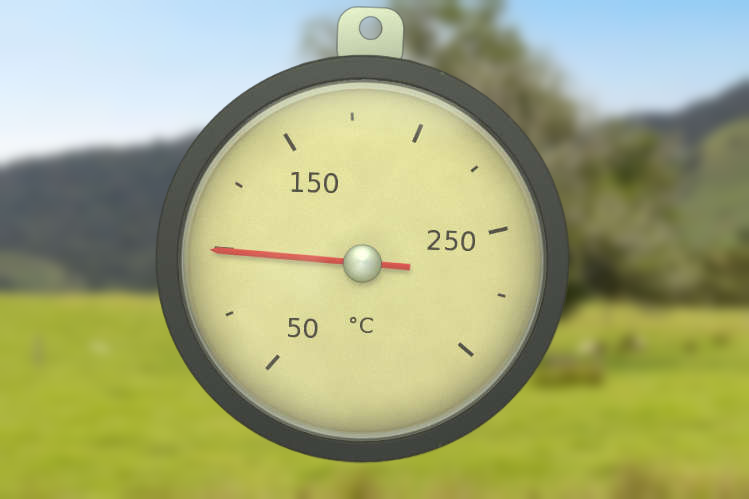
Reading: 100; °C
